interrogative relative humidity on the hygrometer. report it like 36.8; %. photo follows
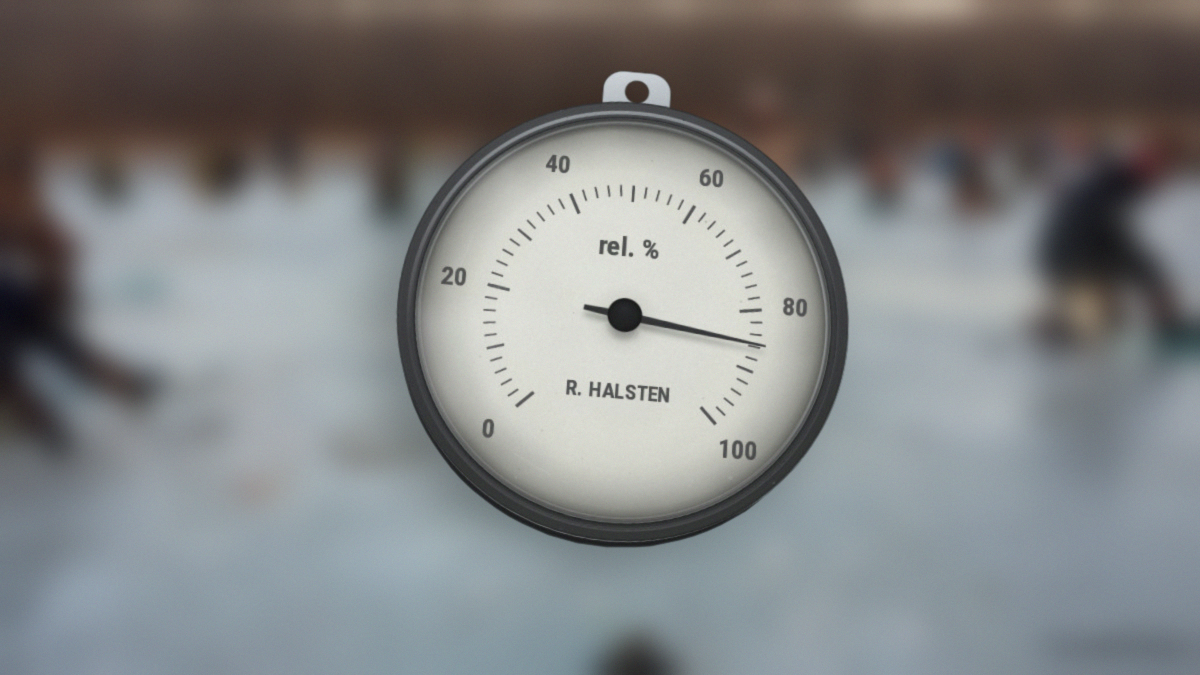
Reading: 86; %
